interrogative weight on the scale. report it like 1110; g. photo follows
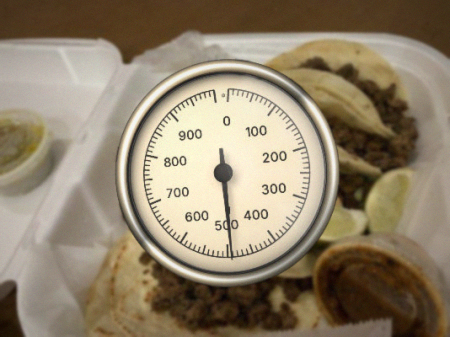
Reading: 490; g
